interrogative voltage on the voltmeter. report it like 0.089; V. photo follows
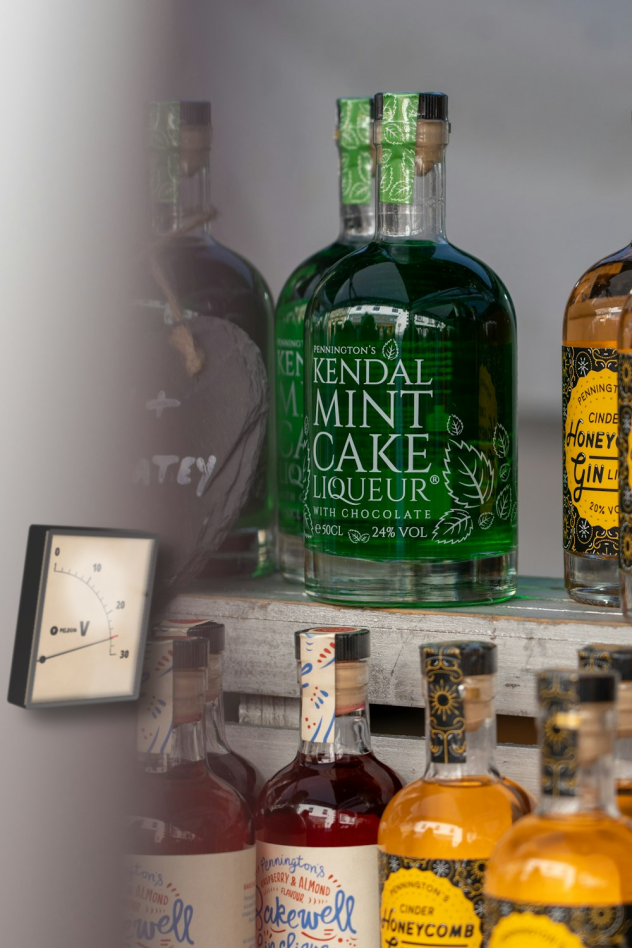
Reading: 26; V
